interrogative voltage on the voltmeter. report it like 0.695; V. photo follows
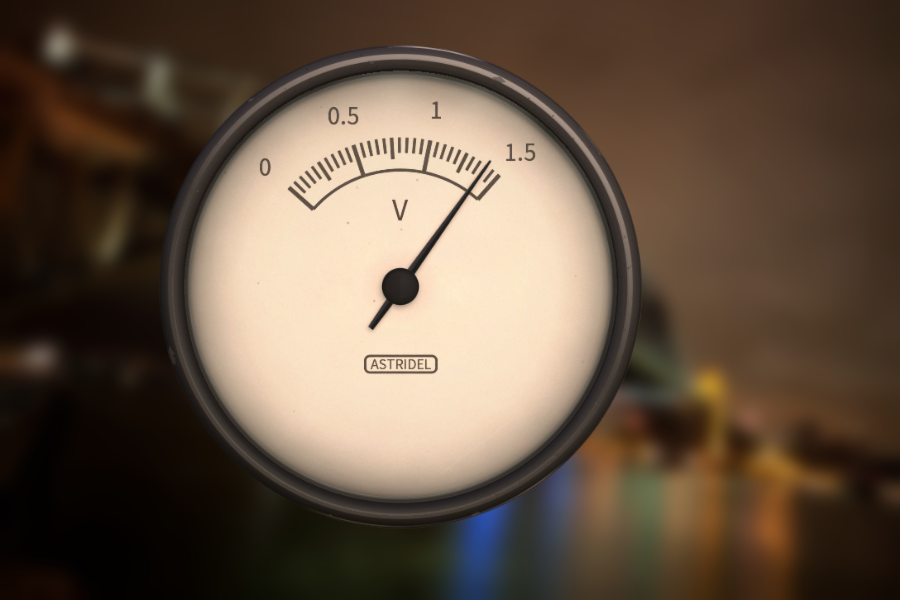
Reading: 1.4; V
